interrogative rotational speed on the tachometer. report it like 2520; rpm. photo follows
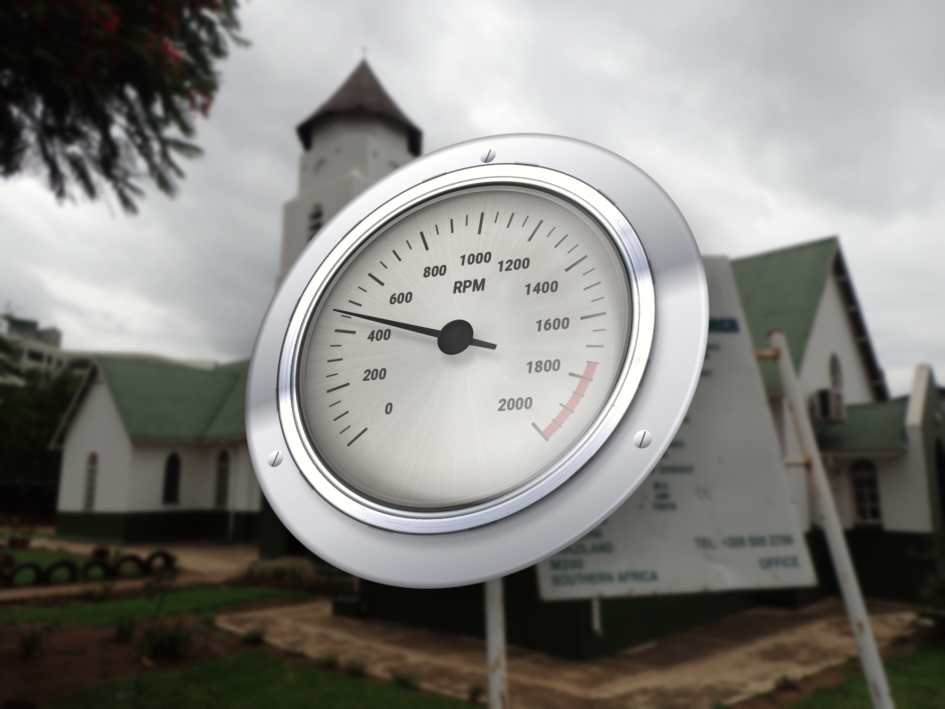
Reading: 450; rpm
